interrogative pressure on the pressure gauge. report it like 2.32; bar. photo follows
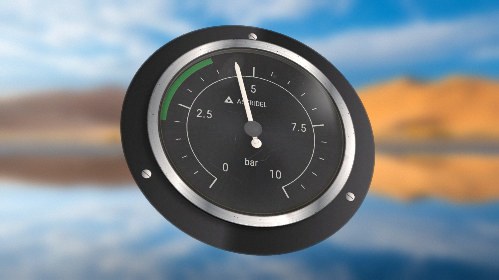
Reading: 4.5; bar
